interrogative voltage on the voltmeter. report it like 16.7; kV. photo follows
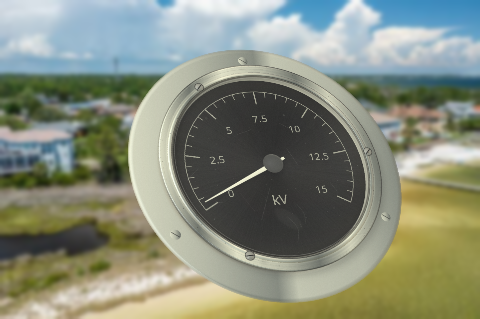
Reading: 0.25; kV
